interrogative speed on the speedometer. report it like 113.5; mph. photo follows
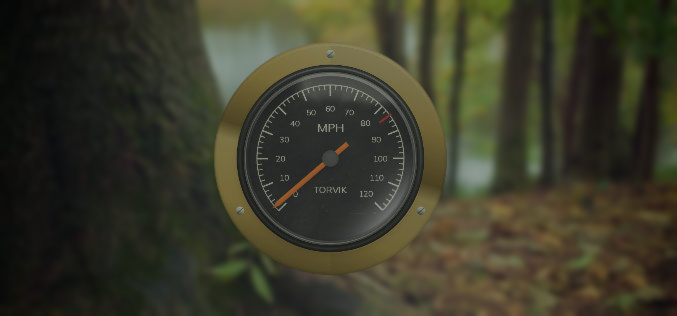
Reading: 2; mph
